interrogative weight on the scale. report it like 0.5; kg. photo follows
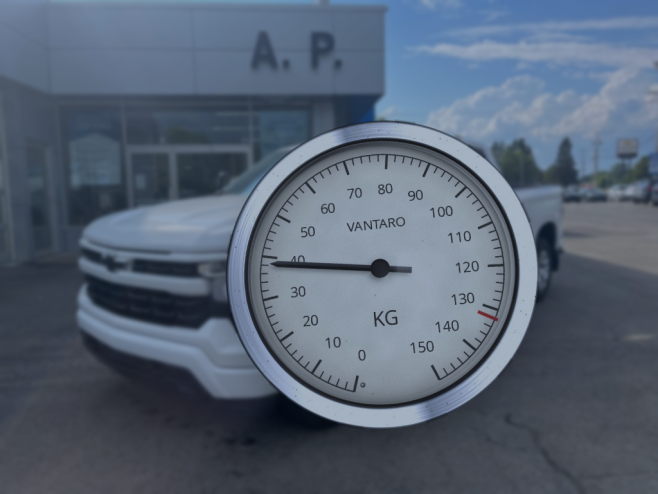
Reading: 38; kg
